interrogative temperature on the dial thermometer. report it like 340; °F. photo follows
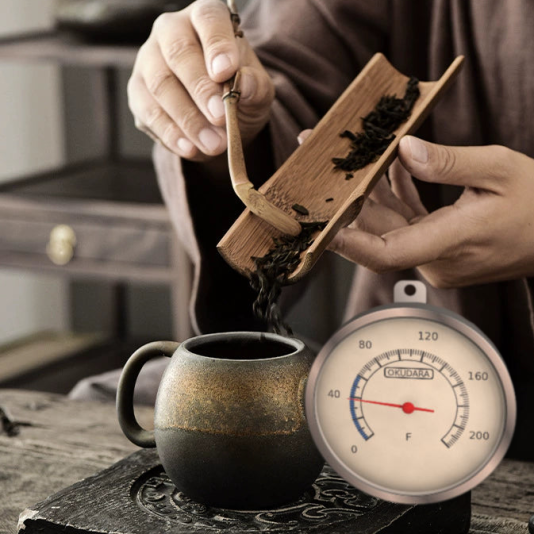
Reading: 40; °F
